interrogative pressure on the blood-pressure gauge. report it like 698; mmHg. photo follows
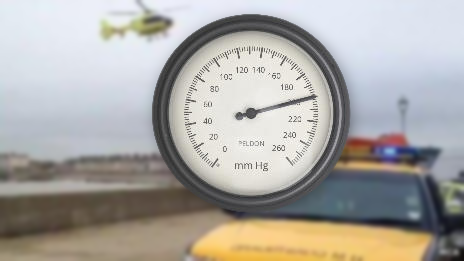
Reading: 200; mmHg
